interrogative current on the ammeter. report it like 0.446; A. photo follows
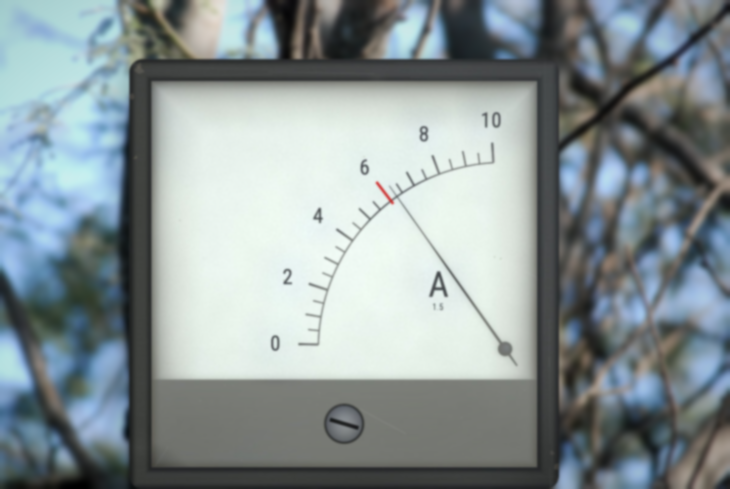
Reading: 6.25; A
